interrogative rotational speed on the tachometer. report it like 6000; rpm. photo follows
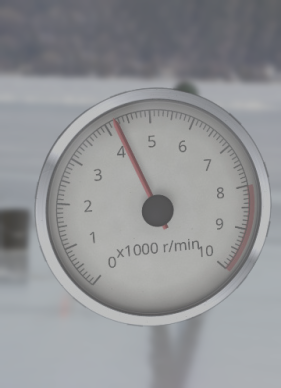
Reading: 4200; rpm
